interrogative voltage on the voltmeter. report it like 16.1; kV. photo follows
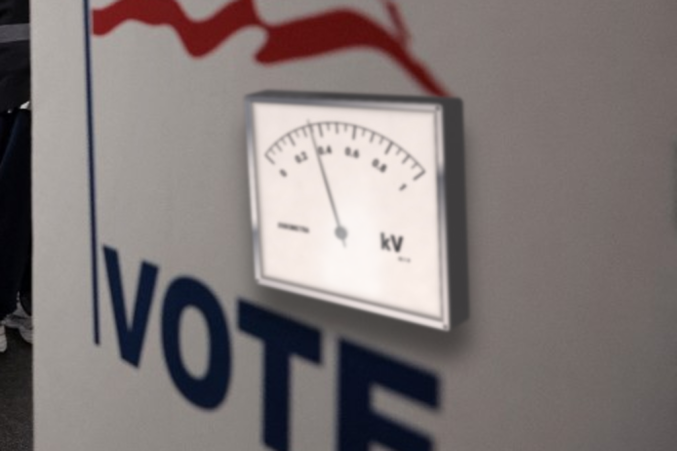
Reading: 0.35; kV
